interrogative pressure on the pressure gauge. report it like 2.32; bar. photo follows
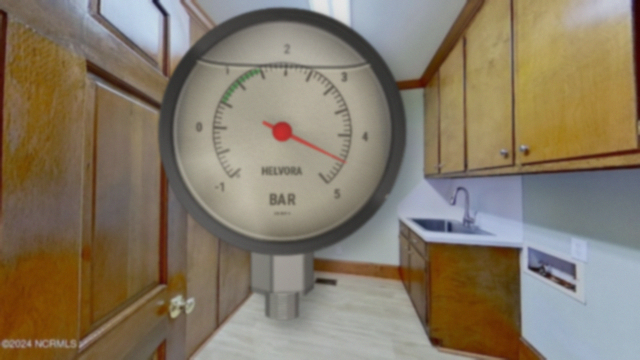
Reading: 4.5; bar
